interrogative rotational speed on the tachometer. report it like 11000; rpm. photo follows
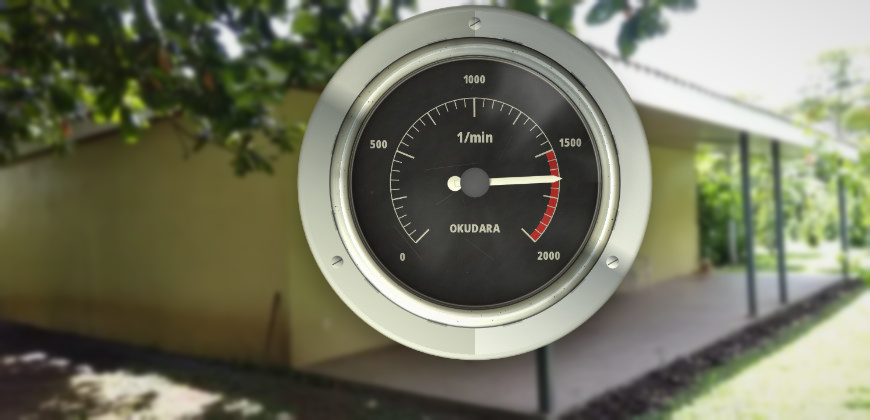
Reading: 1650; rpm
